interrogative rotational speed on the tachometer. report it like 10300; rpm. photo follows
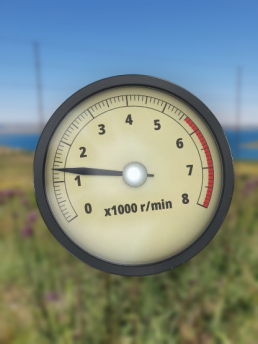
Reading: 1300; rpm
